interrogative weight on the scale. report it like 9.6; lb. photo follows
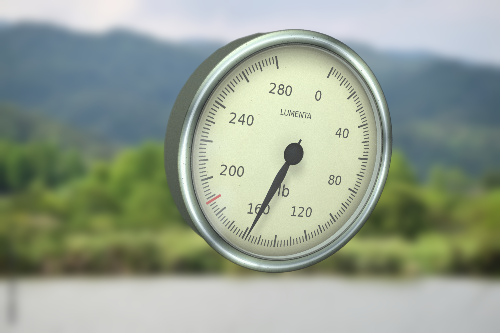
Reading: 160; lb
